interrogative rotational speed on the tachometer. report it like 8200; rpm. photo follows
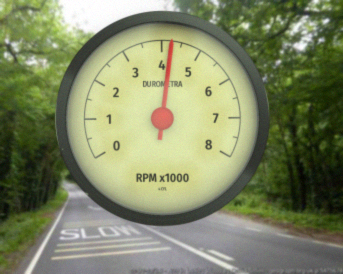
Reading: 4250; rpm
